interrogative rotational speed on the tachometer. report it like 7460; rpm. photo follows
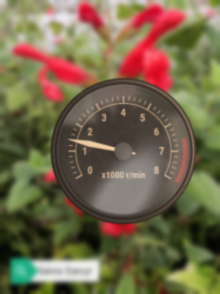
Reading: 1400; rpm
